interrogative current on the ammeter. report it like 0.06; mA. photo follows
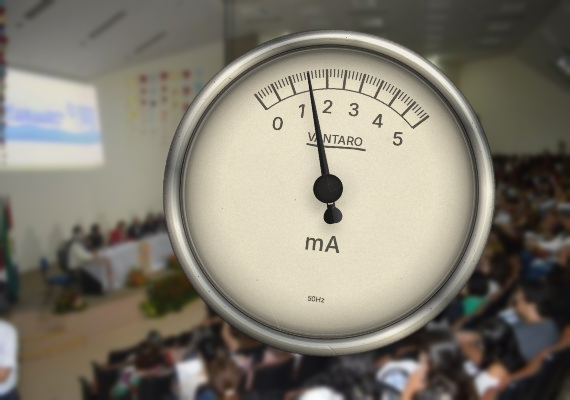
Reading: 1.5; mA
